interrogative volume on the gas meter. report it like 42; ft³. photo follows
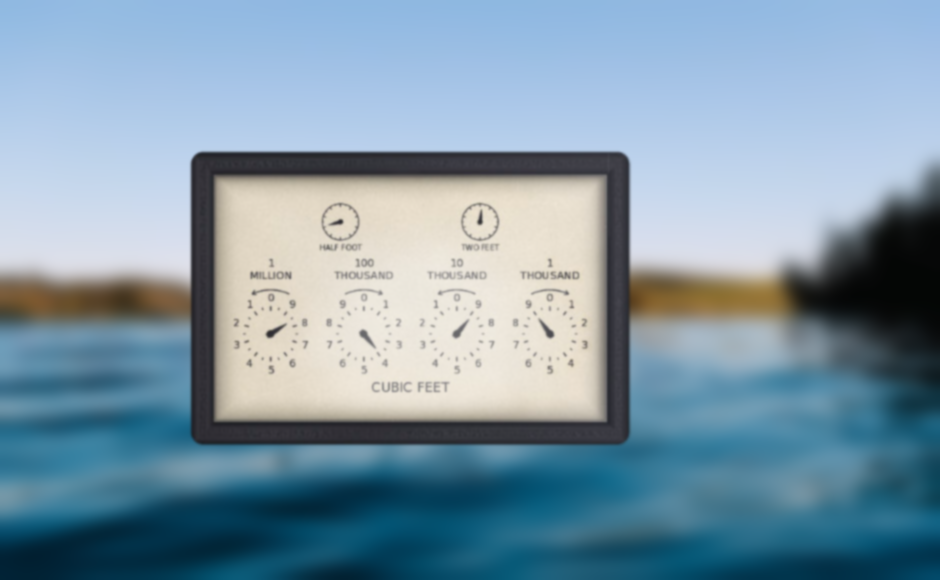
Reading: 838900; ft³
